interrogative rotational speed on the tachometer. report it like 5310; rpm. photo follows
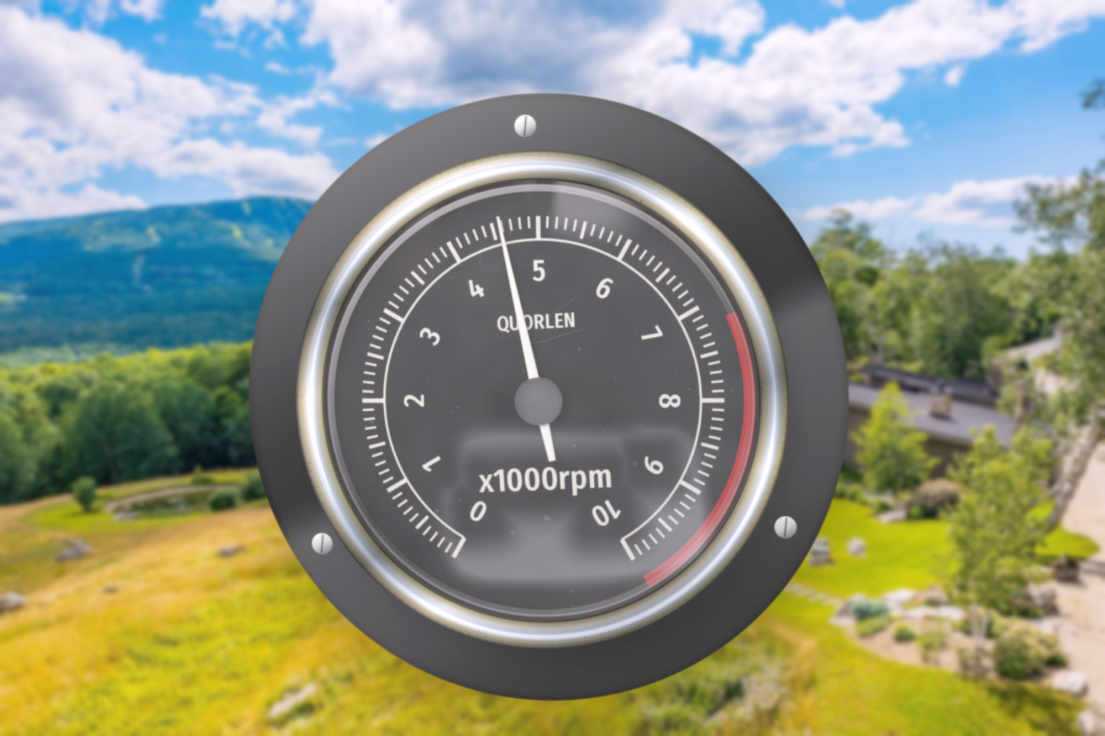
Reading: 4600; rpm
